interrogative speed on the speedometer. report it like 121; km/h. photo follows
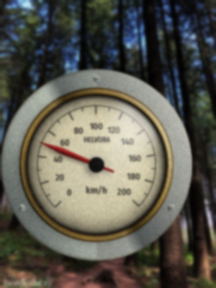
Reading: 50; km/h
